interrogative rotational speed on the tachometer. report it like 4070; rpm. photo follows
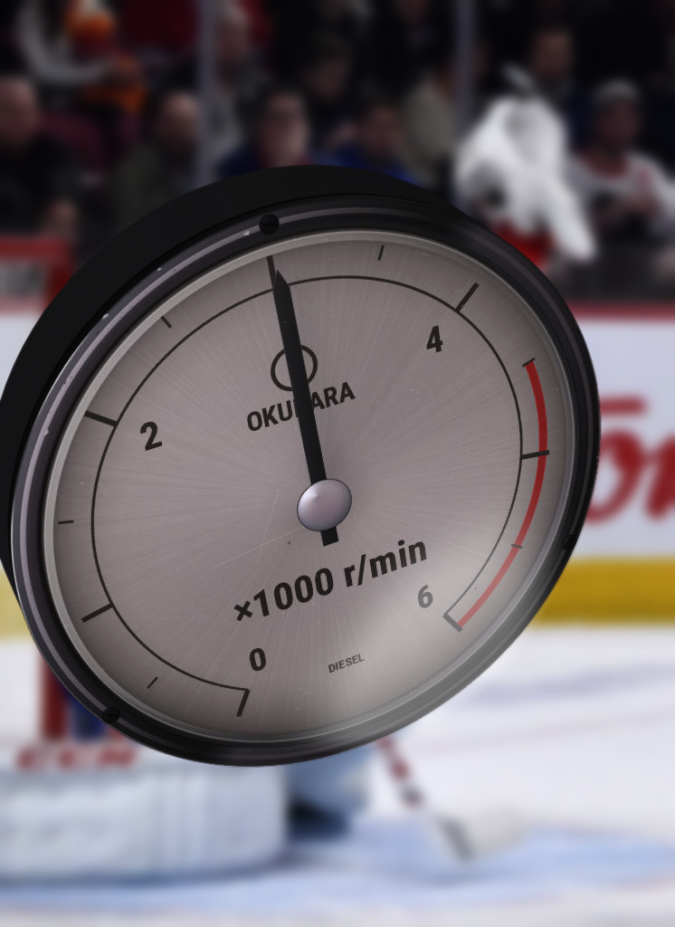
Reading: 3000; rpm
